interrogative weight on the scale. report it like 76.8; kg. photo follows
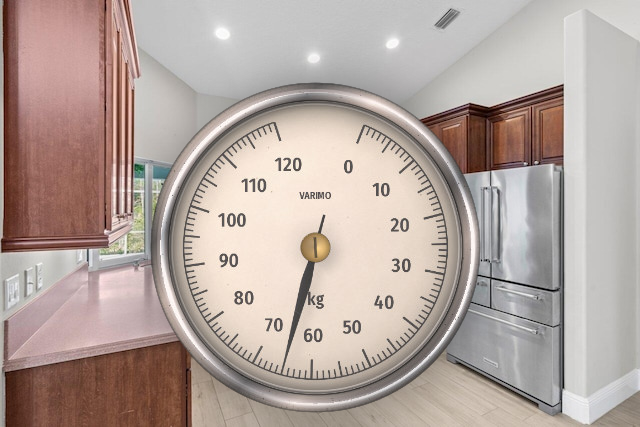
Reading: 65; kg
